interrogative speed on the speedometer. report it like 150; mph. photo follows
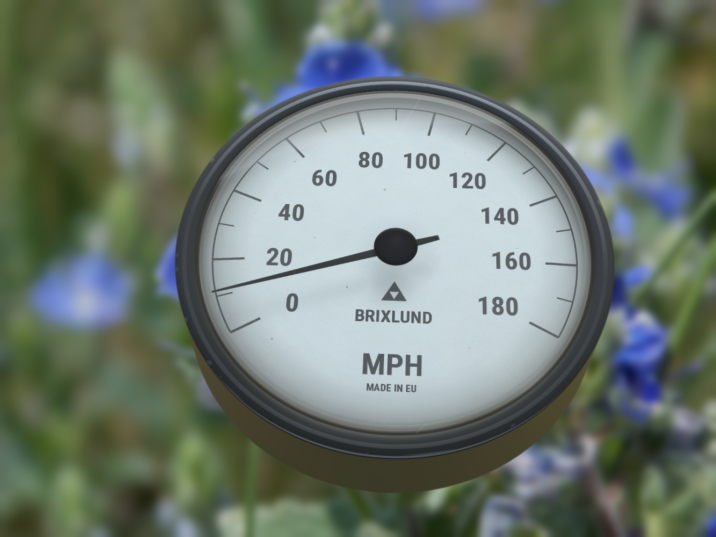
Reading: 10; mph
